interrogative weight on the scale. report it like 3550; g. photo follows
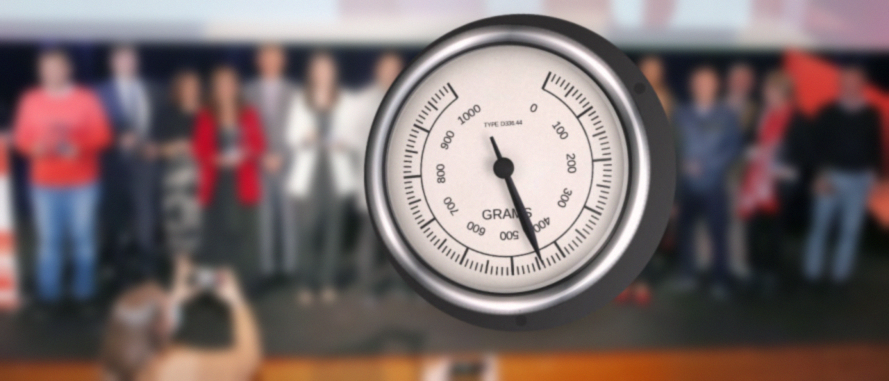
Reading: 440; g
